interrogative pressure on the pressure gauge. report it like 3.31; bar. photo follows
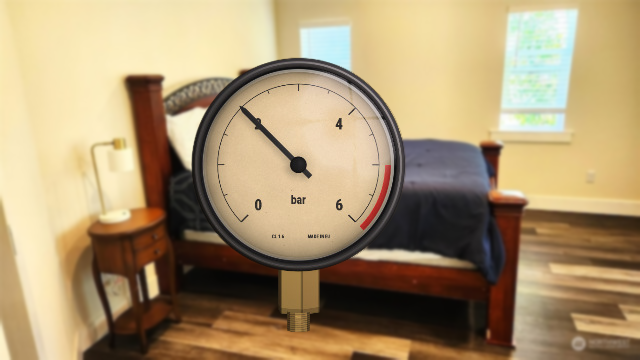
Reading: 2; bar
